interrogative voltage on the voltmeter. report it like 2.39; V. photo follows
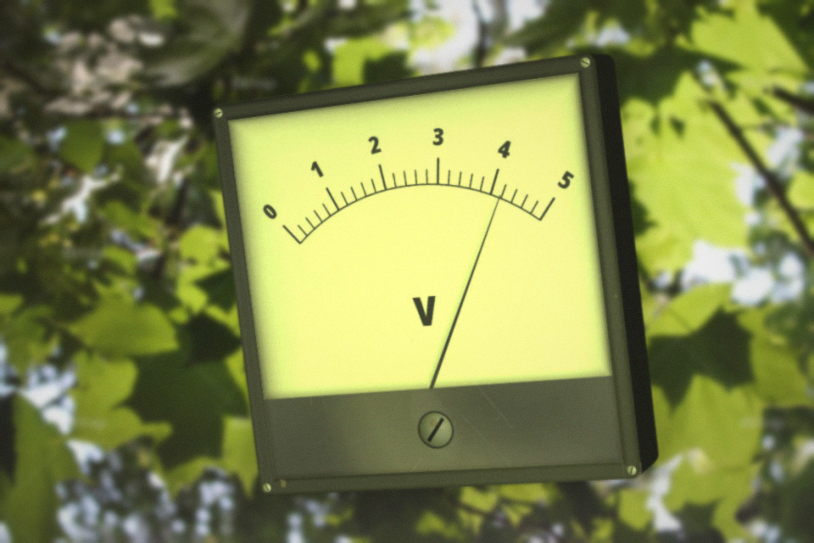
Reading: 4.2; V
